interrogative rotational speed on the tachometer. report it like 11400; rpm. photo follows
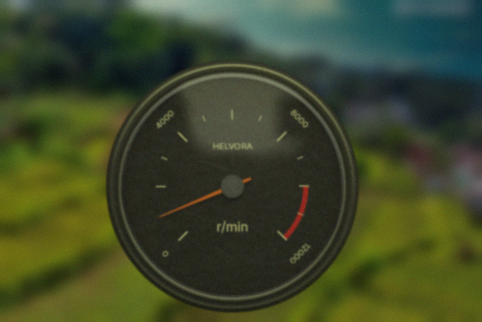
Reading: 1000; rpm
